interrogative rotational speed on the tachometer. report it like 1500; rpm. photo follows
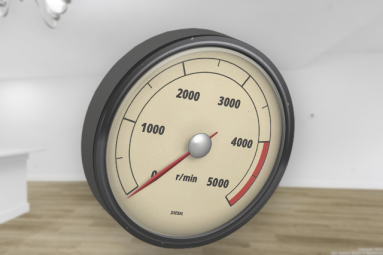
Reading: 0; rpm
